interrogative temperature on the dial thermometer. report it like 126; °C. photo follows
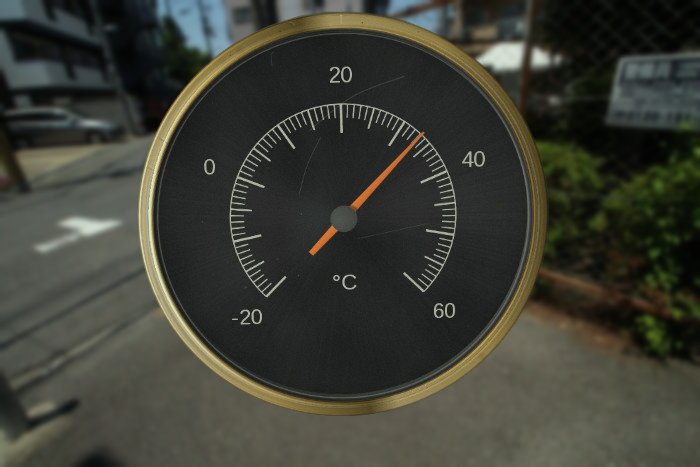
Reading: 33; °C
